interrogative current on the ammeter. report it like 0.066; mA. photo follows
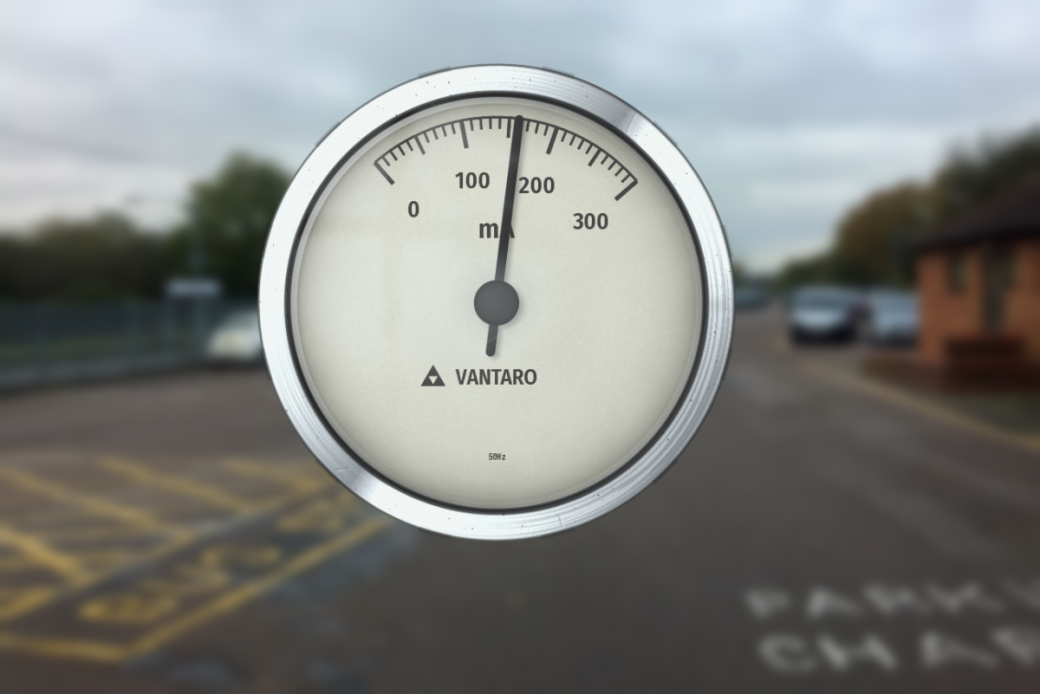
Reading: 160; mA
